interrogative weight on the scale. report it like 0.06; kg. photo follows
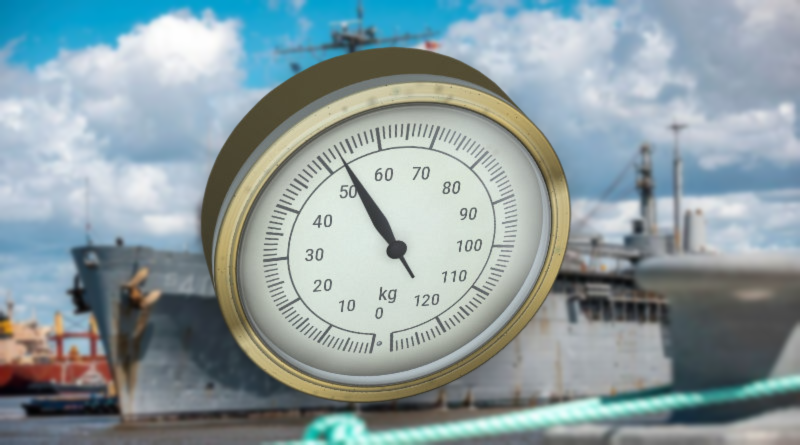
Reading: 53; kg
